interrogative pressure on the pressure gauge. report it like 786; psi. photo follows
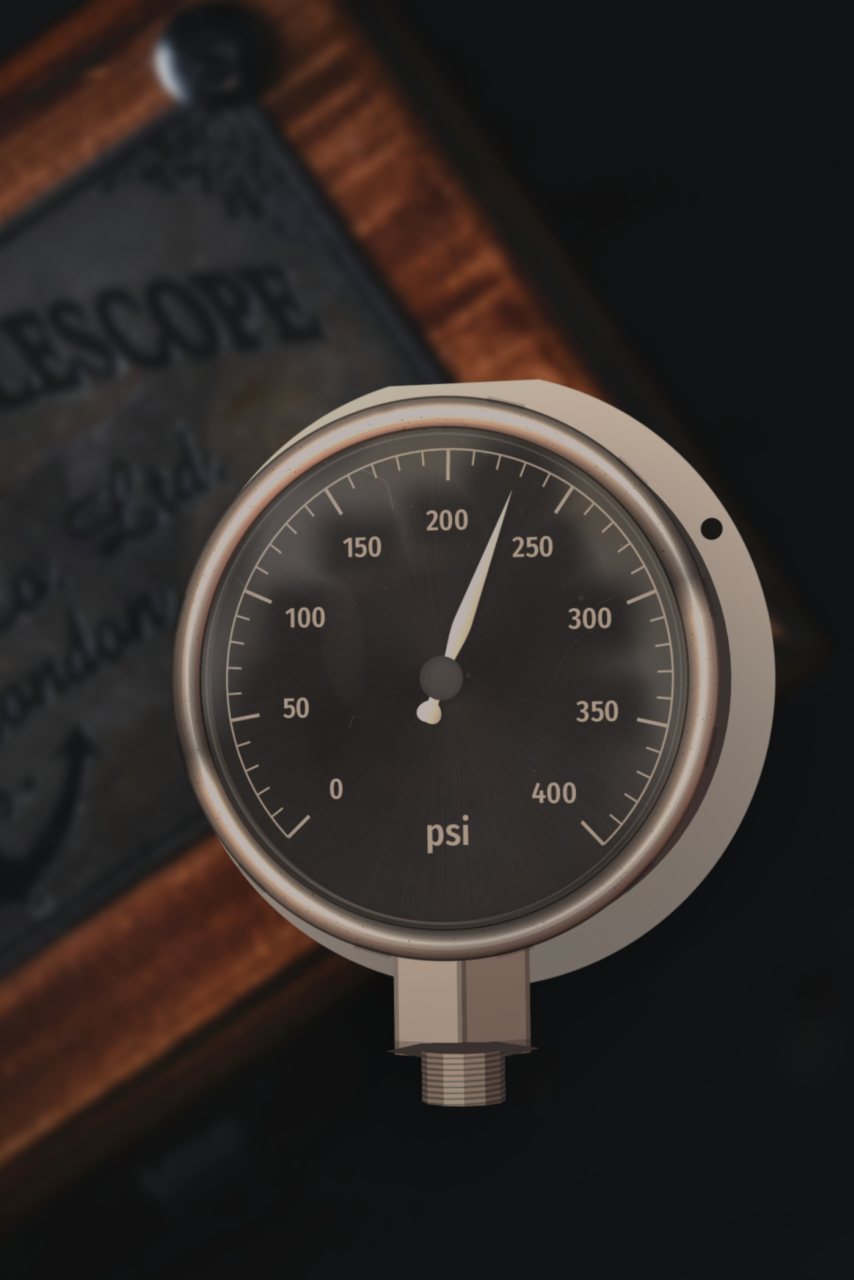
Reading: 230; psi
